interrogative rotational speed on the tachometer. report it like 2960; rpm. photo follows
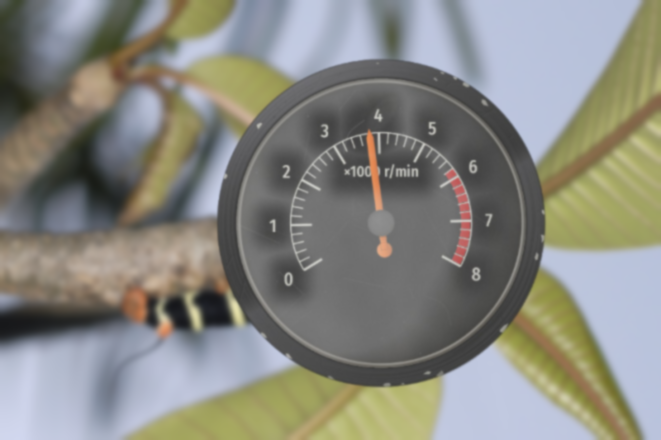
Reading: 3800; rpm
